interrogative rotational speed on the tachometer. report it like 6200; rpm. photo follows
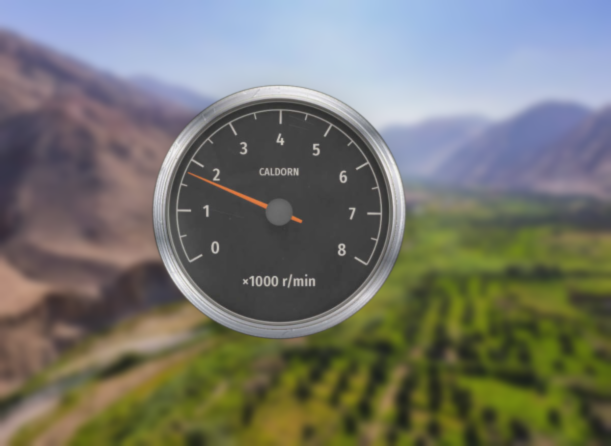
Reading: 1750; rpm
